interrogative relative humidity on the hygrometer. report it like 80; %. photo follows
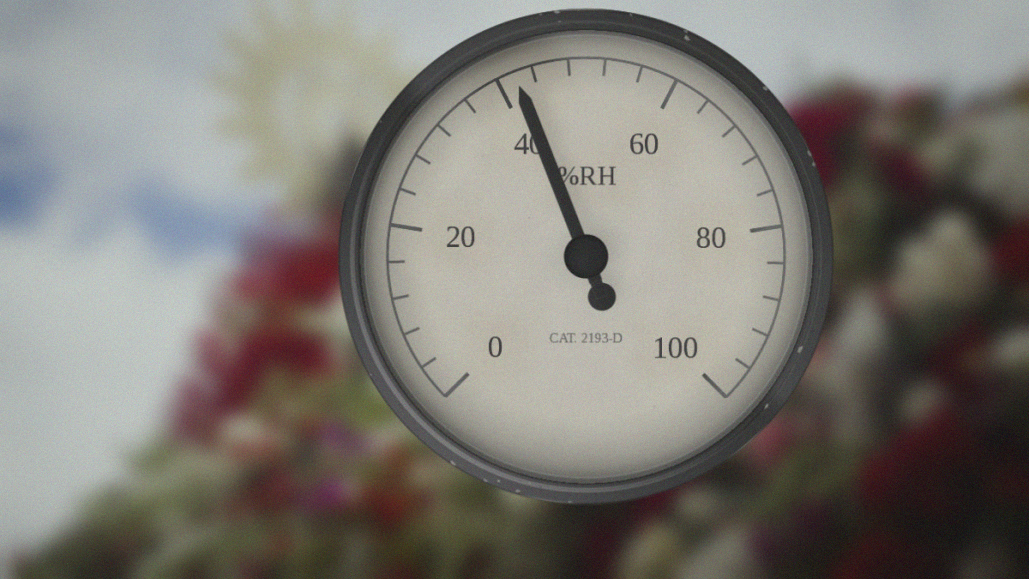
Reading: 42; %
